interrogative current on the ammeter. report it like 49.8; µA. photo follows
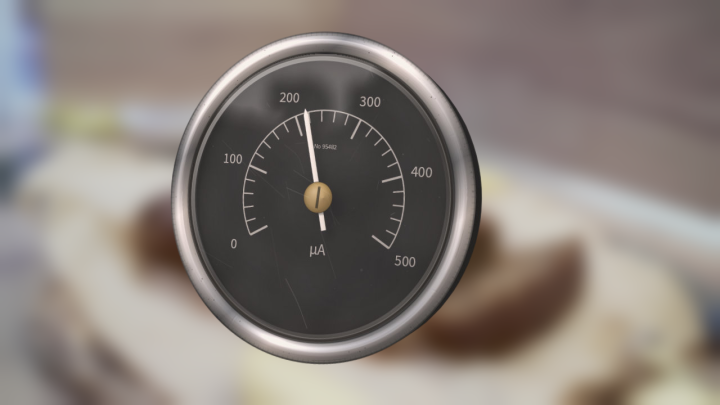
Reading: 220; µA
